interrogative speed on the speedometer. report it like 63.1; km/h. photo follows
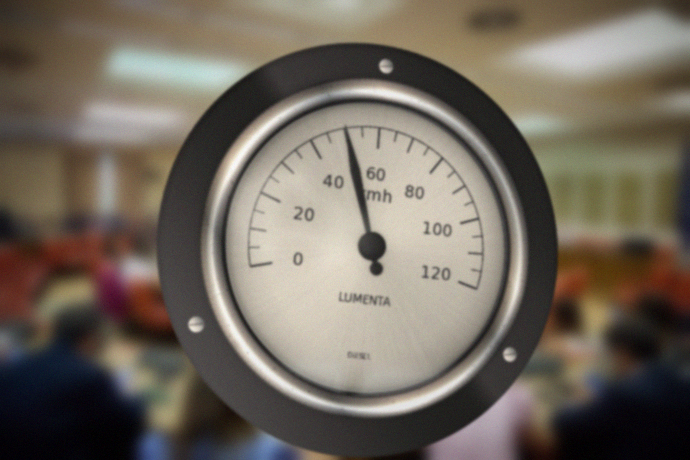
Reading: 50; km/h
